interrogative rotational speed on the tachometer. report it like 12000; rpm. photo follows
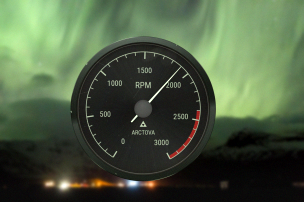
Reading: 1900; rpm
